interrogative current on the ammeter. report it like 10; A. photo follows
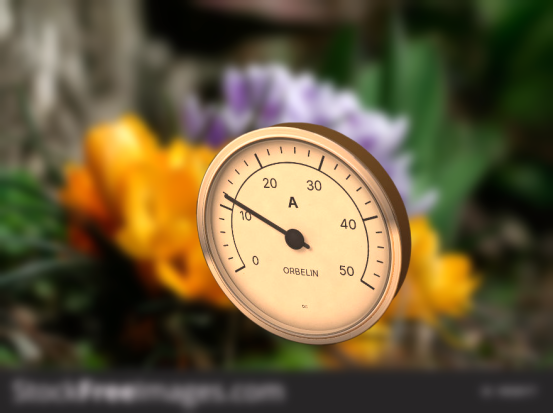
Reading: 12; A
